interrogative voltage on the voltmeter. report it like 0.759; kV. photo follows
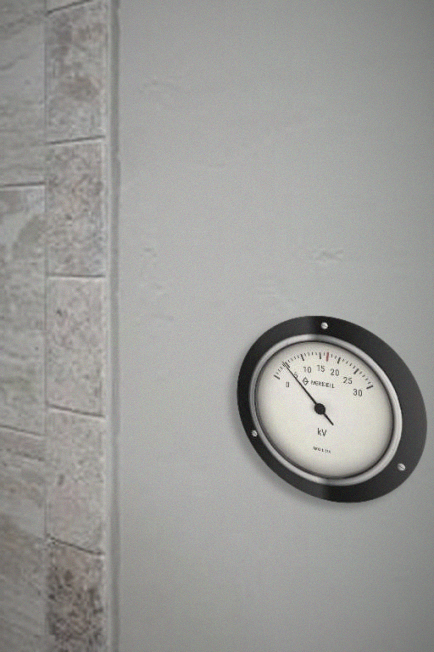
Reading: 5; kV
